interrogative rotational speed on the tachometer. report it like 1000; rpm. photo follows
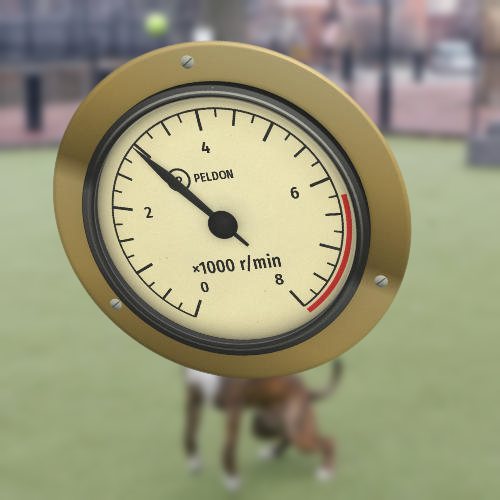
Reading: 3000; rpm
